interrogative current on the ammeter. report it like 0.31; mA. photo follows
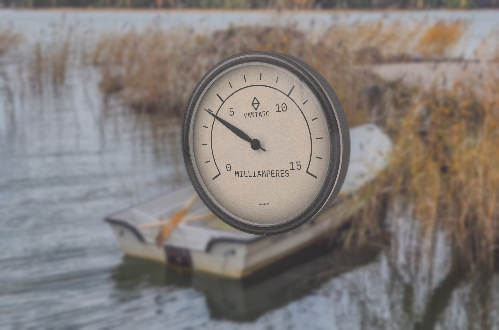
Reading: 4; mA
